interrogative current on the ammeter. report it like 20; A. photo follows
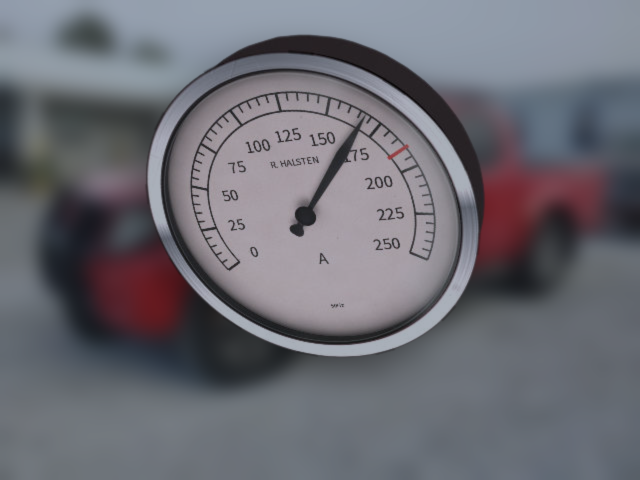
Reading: 167.5; A
